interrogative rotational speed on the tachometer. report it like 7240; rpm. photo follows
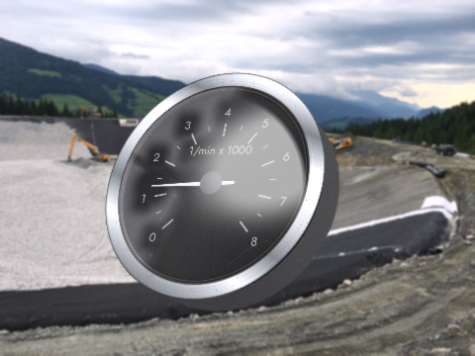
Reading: 1250; rpm
